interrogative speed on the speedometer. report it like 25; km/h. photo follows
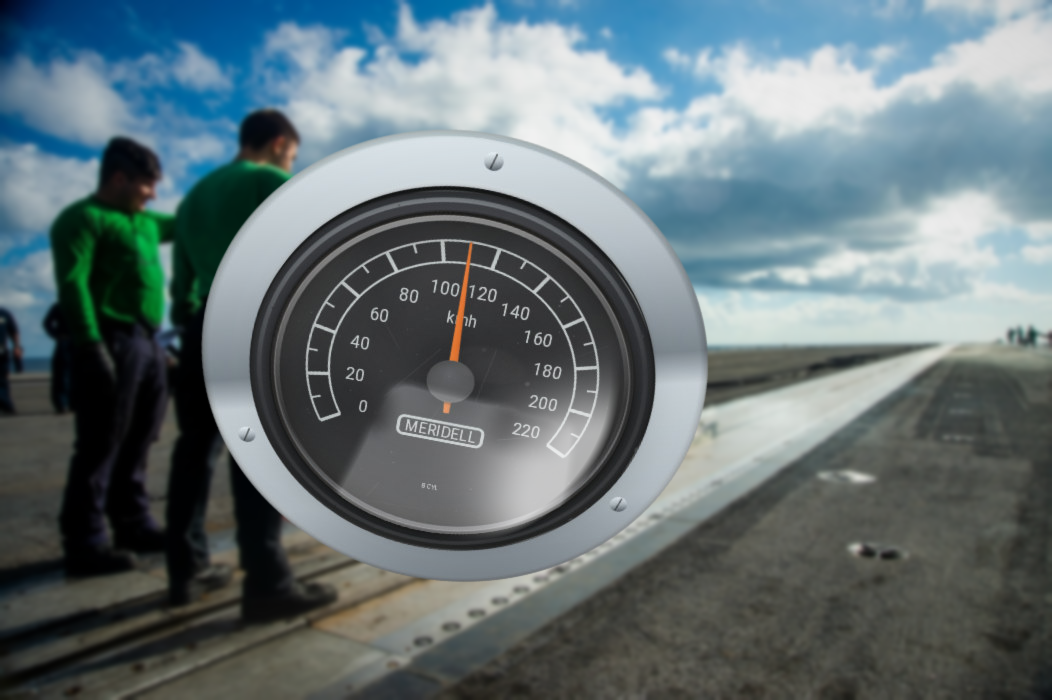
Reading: 110; km/h
